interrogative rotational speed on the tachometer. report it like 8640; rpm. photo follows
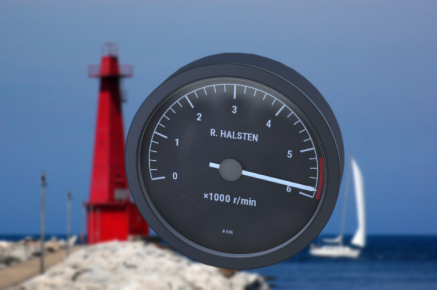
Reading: 5800; rpm
